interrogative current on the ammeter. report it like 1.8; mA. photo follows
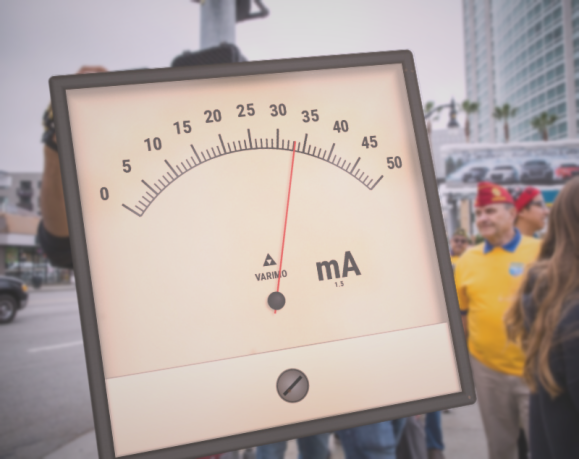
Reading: 33; mA
